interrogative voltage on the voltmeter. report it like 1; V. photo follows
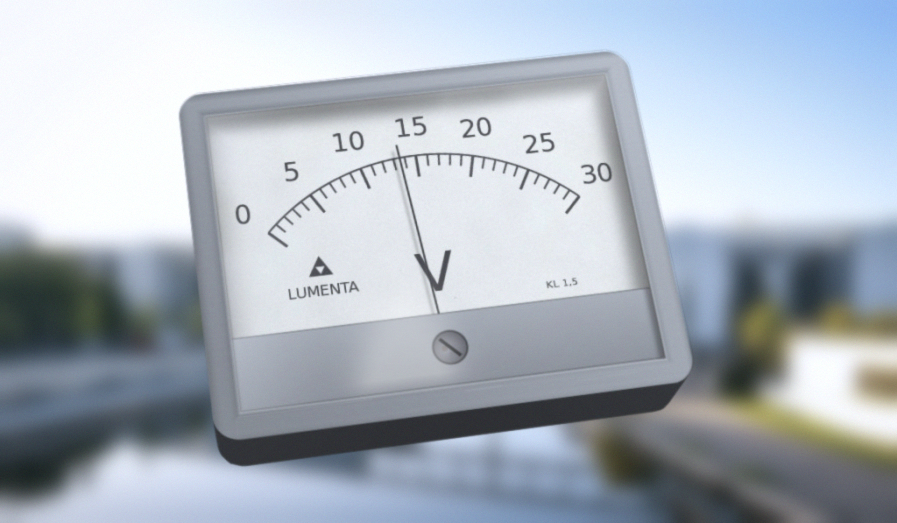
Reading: 13.5; V
